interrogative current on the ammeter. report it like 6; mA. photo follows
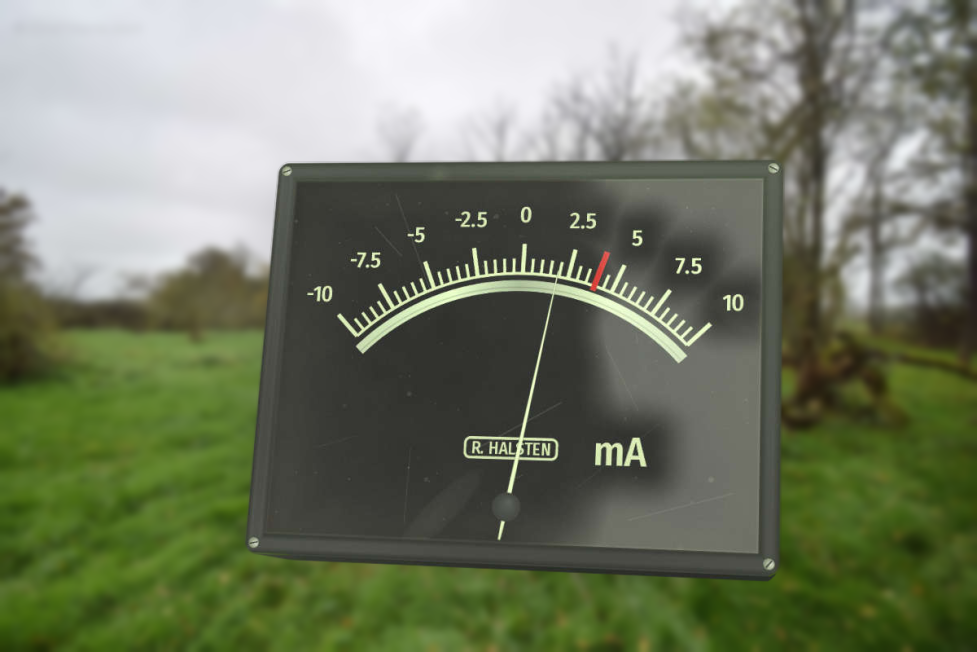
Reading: 2; mA
